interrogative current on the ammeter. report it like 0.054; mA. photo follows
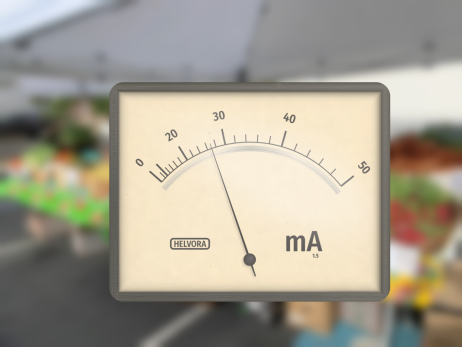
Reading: 27; mA
